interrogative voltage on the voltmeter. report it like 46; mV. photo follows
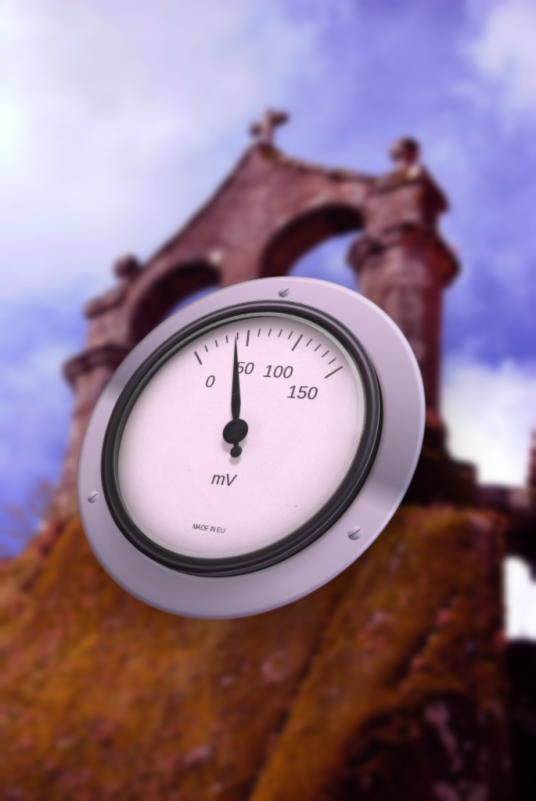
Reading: 40; mV
